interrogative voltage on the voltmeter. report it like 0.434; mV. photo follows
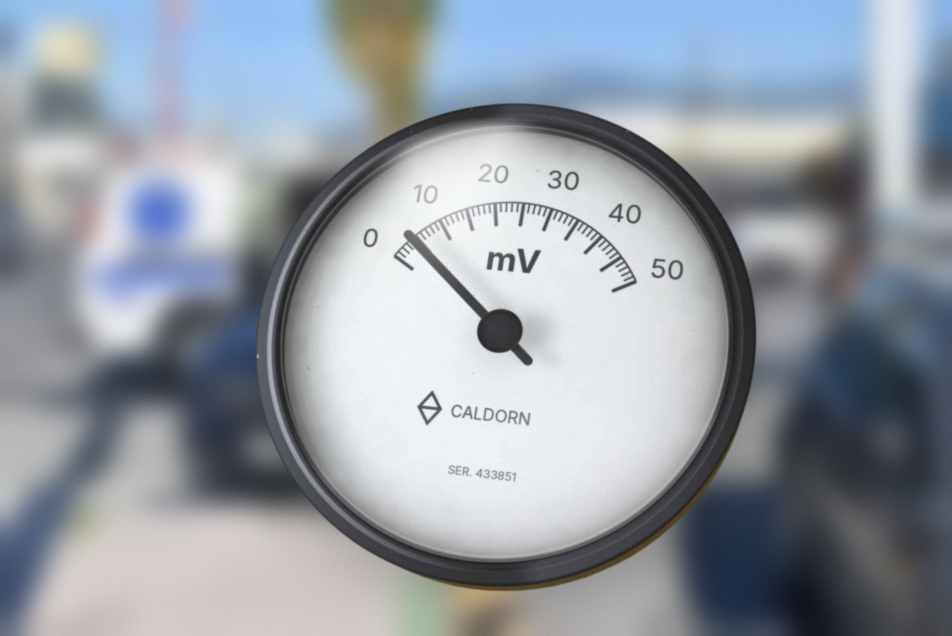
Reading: 4; mV
